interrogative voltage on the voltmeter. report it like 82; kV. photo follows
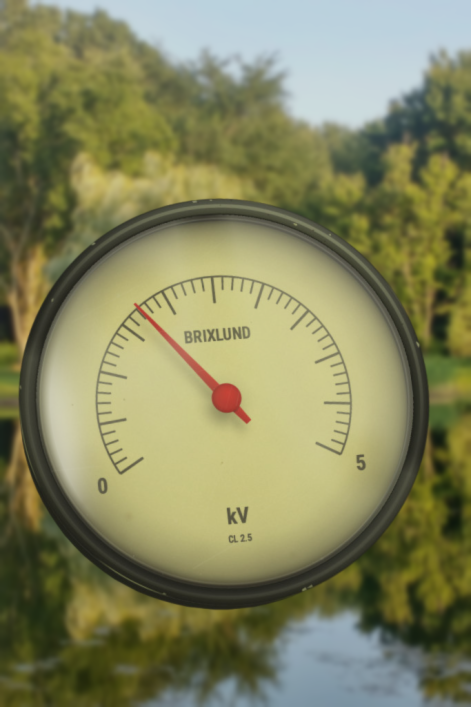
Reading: 1.7; kV
